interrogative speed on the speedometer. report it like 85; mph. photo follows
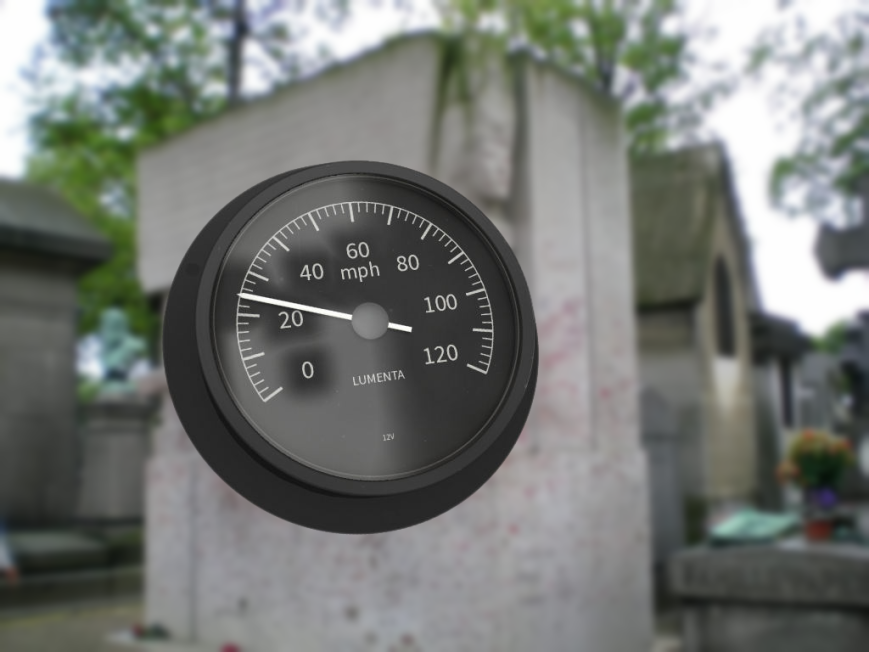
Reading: 24; mph
